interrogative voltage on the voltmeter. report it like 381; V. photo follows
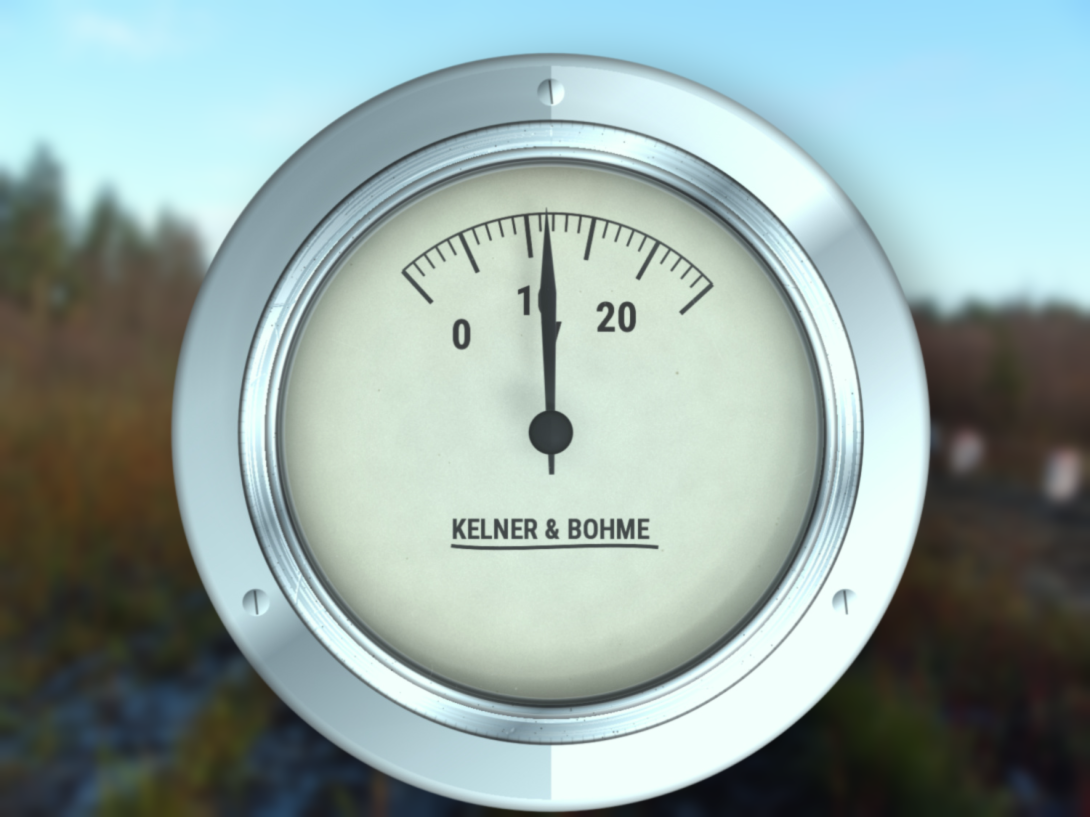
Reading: 11.5; V
